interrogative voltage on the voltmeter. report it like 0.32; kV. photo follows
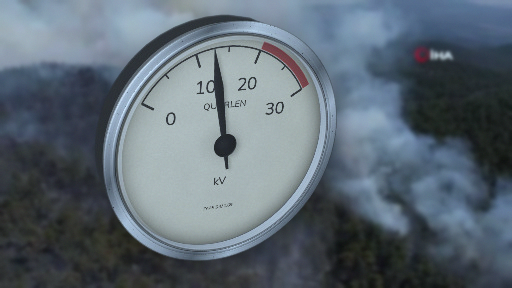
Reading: 12.5; kV
